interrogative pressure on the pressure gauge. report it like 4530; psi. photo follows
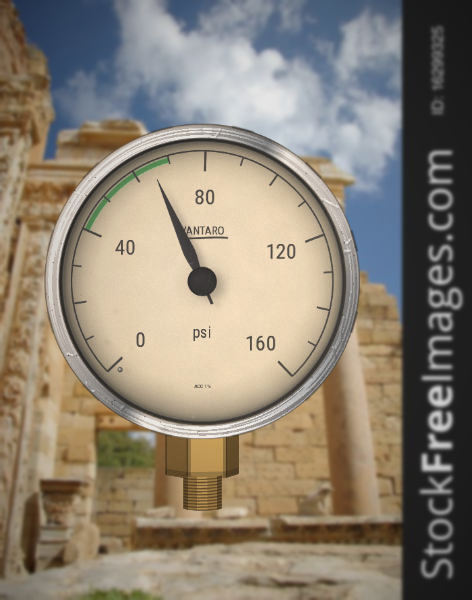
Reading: 65; psi
